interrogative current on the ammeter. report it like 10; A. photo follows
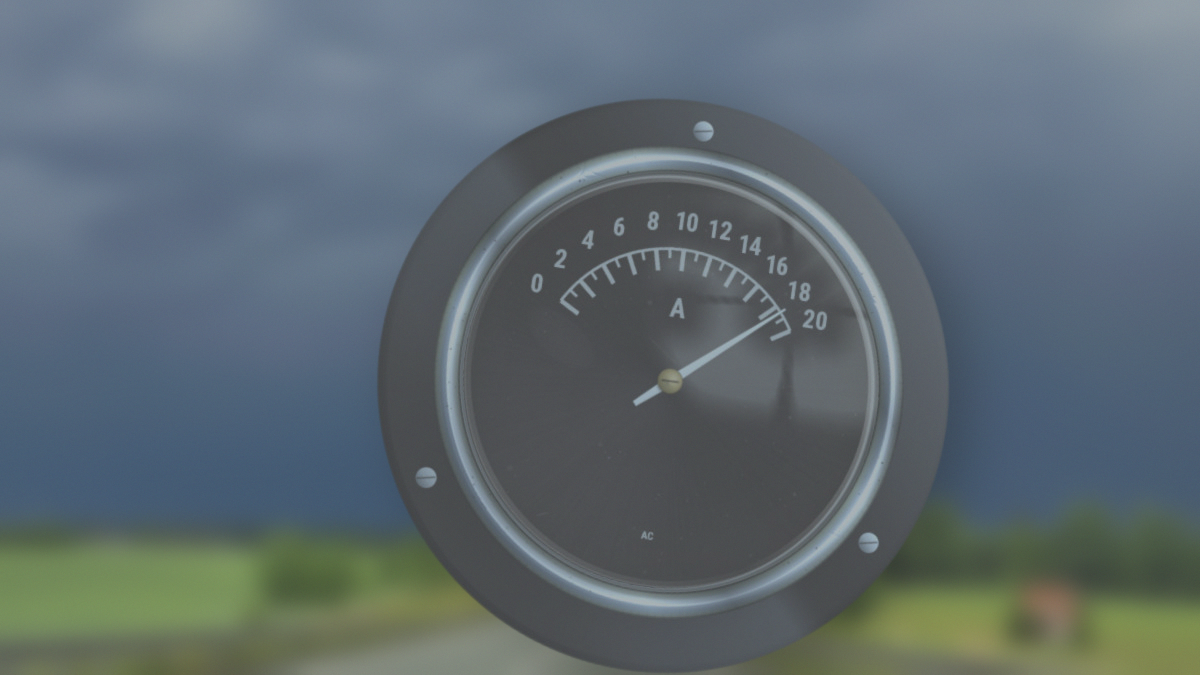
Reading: 18.5; A
